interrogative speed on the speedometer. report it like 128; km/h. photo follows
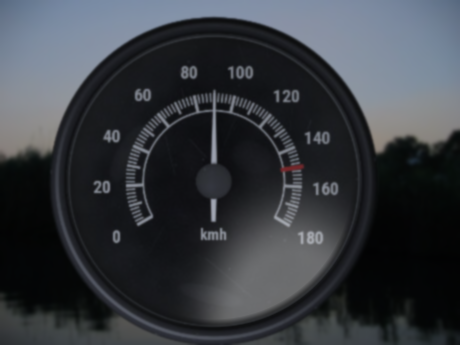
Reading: 90; km/h
